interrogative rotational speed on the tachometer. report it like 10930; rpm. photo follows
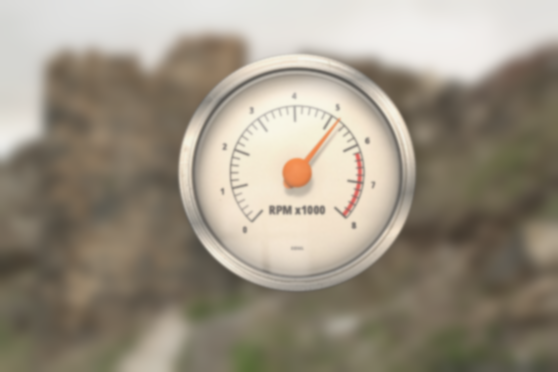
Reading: 5200; rpm
